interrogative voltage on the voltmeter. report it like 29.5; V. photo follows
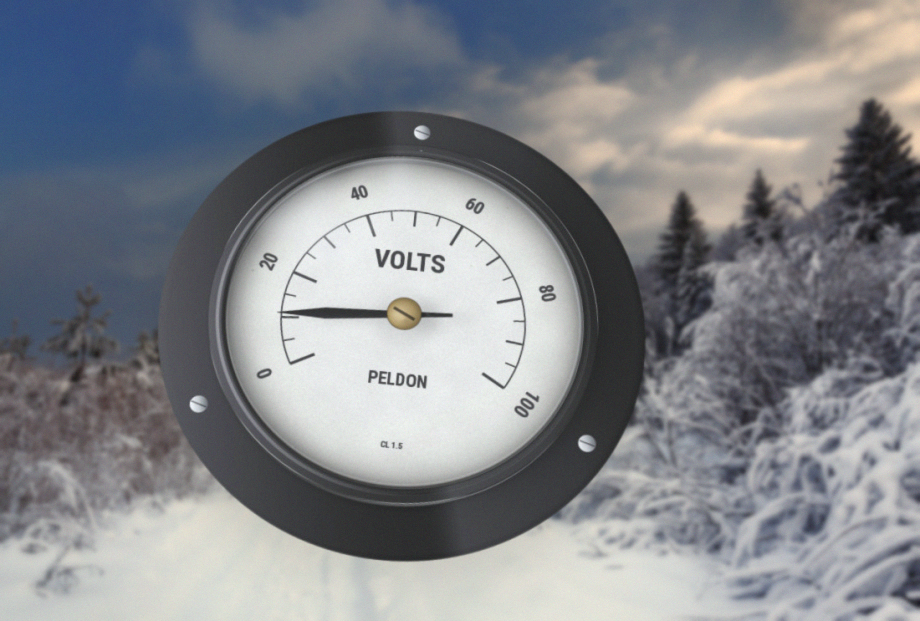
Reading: 10; V
